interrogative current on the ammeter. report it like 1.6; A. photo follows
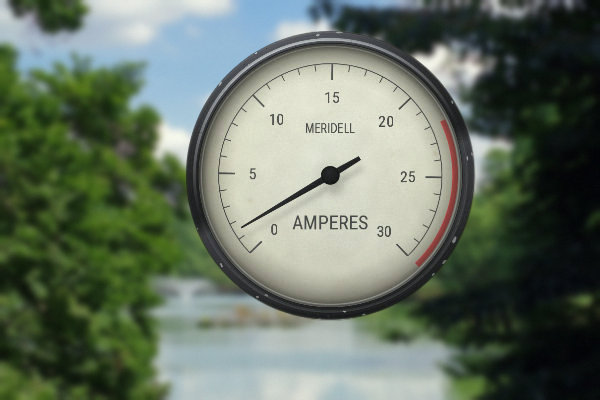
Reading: 1.5; A
